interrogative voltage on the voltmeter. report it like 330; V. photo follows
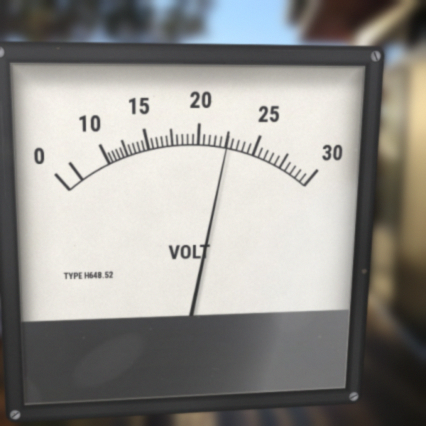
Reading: 22.5; V
